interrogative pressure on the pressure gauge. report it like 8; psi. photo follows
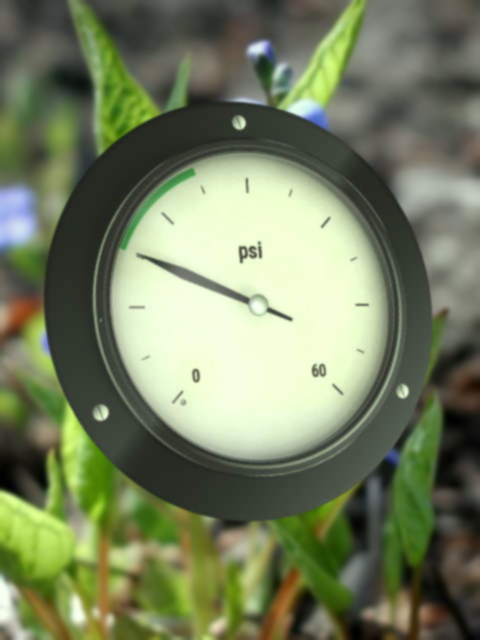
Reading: 15; psi
